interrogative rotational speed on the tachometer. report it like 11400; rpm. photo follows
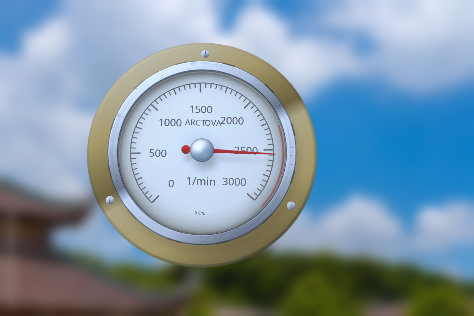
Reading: 2550; rpm
